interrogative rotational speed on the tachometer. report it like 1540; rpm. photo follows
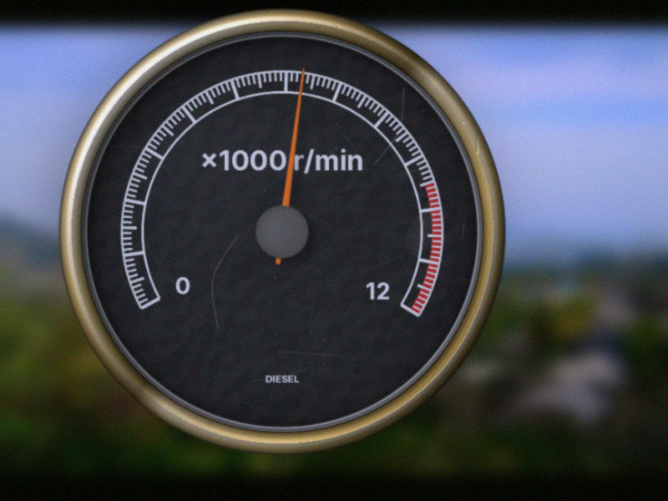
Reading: 6300; rpm
